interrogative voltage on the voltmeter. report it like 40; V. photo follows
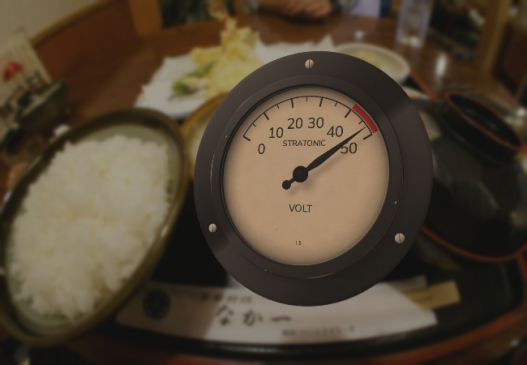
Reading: 47.5; V
